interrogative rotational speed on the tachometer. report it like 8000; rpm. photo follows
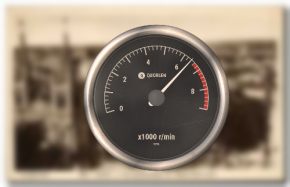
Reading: 6400; rpm
